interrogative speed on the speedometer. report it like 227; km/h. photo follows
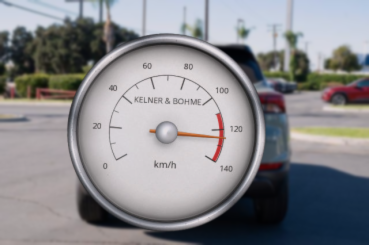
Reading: 125; km/h
